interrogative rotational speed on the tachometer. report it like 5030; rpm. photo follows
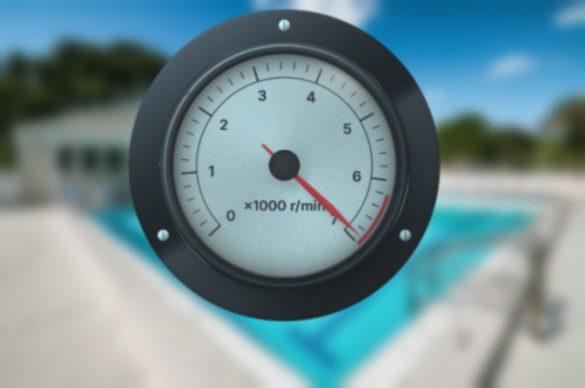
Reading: 6900; rpm
